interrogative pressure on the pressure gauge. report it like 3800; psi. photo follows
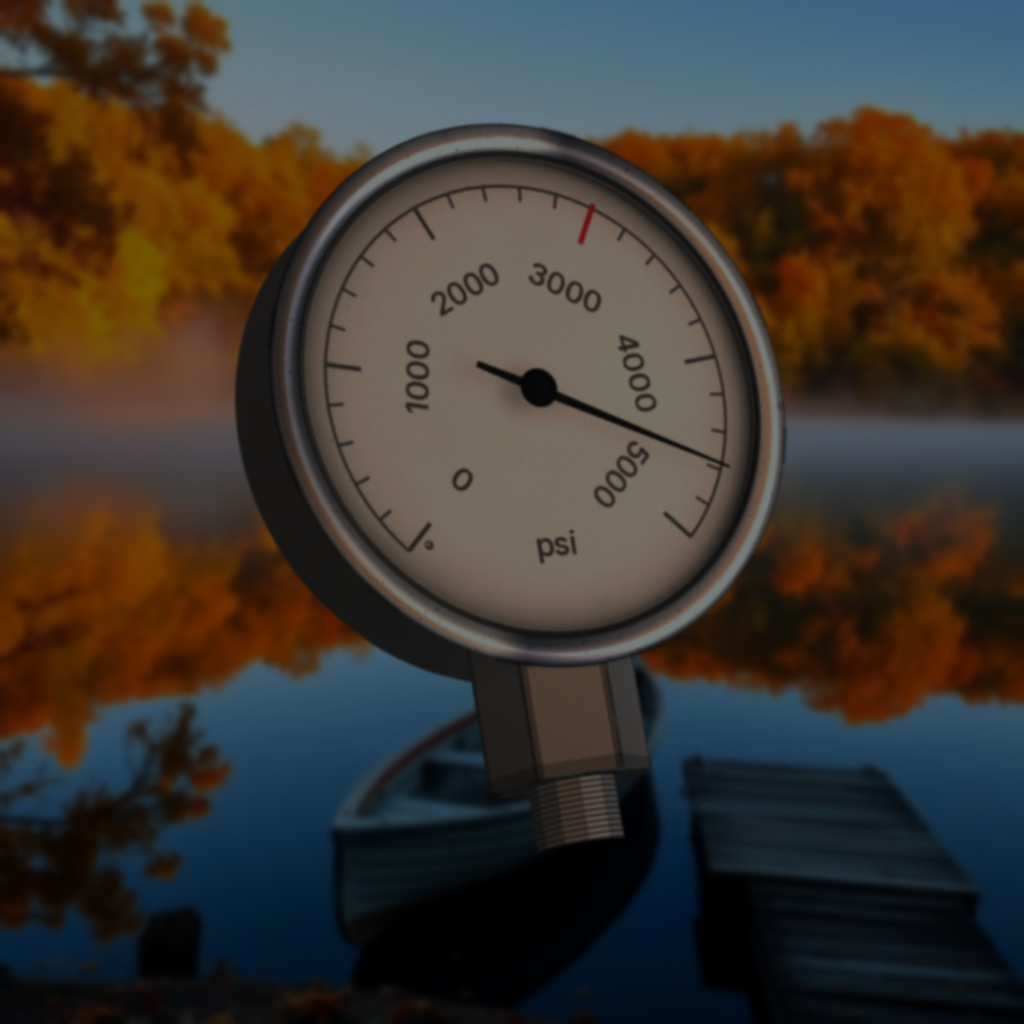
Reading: 4600; psi
